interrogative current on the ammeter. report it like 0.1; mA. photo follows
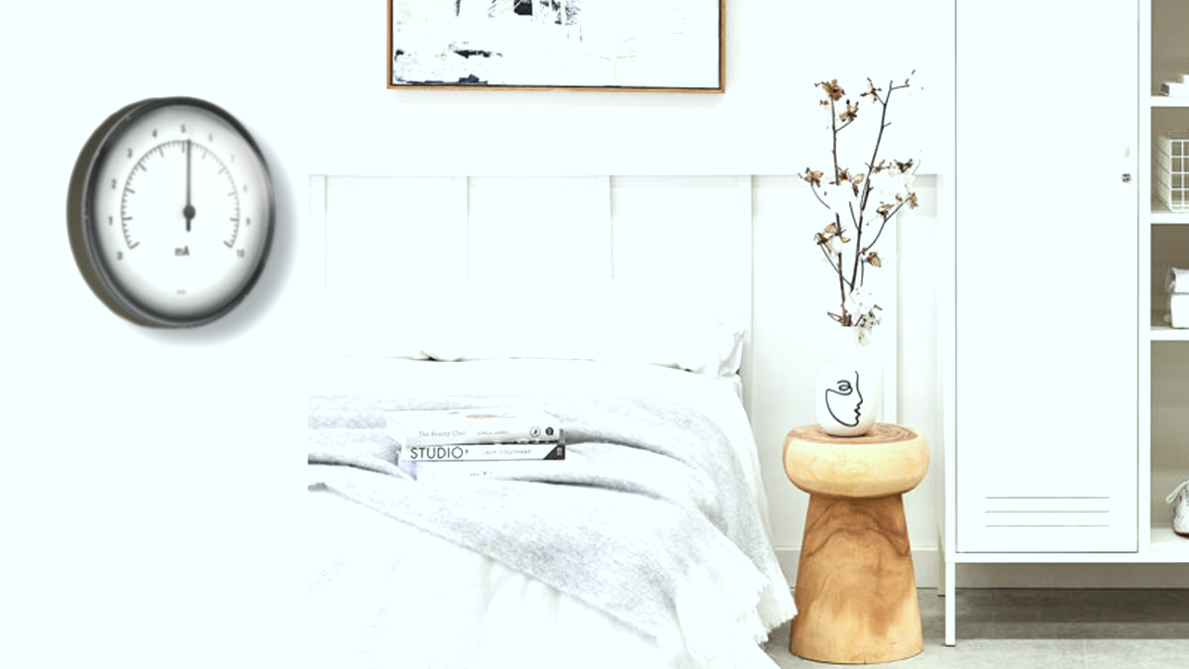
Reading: 5; mA
